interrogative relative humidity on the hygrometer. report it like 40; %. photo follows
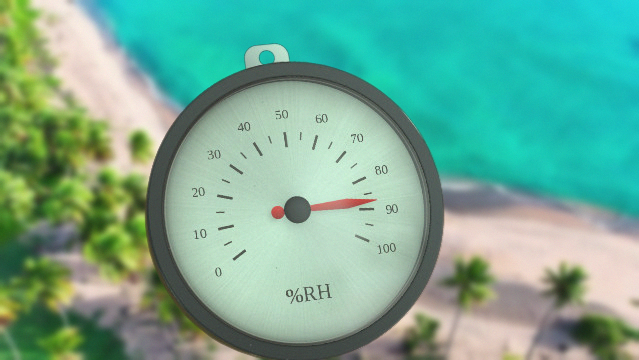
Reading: 87.5; %
